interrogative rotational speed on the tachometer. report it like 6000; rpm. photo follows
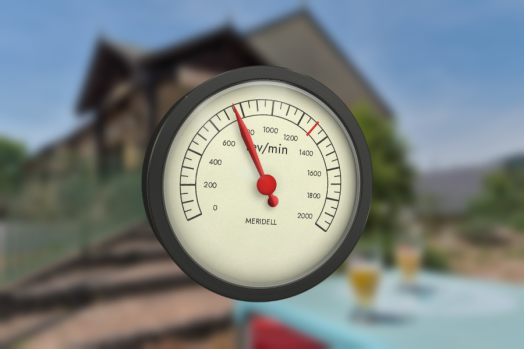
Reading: 750; rpm
